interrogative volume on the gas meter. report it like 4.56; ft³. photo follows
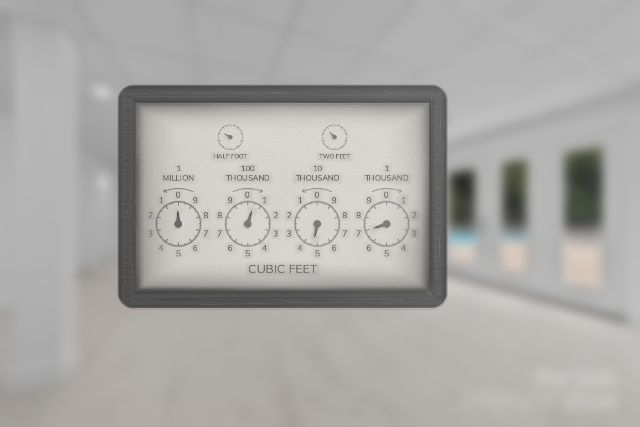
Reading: 4700; ft³
